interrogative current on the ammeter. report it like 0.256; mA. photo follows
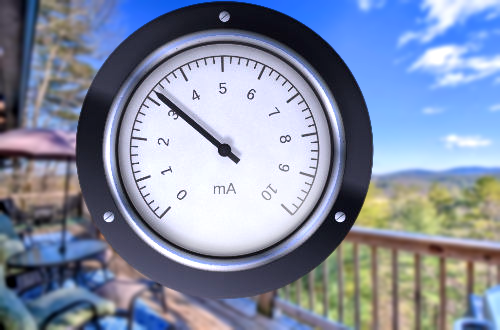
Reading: 3.2; mA
